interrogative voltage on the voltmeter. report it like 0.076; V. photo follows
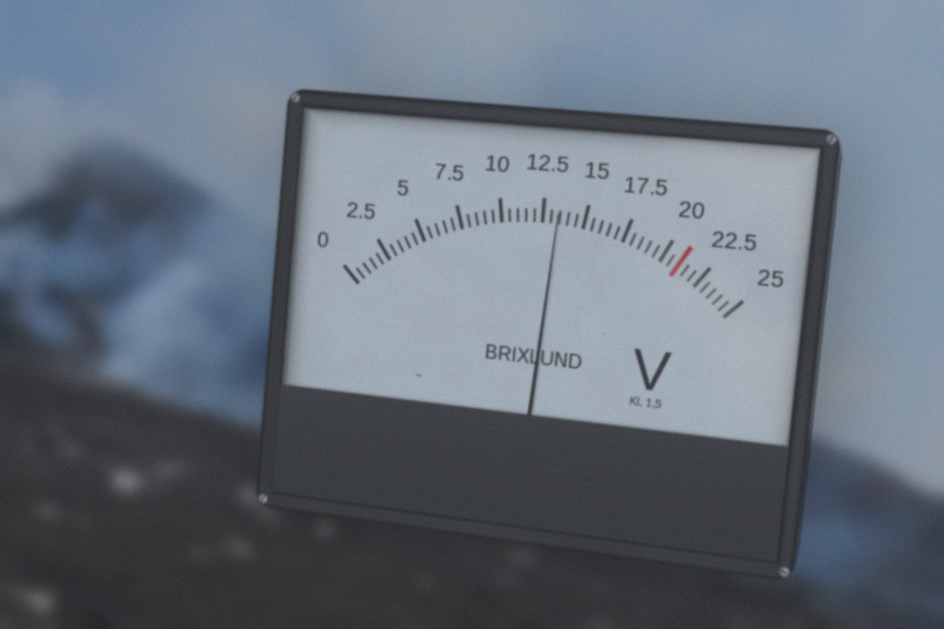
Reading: 13.5; V
